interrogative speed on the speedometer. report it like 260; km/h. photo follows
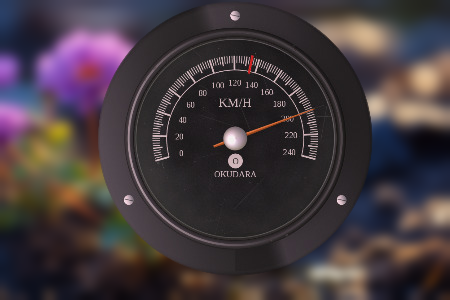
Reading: 200; km/h
